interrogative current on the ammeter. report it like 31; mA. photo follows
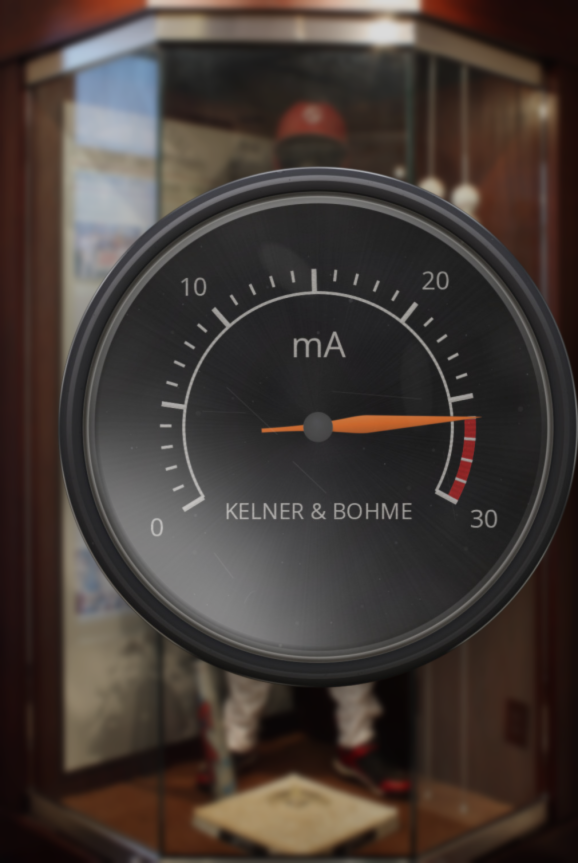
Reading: 26; mA
